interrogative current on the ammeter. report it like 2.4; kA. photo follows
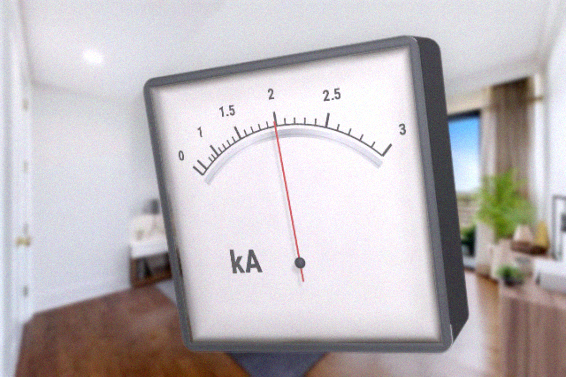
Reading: 2; kA
